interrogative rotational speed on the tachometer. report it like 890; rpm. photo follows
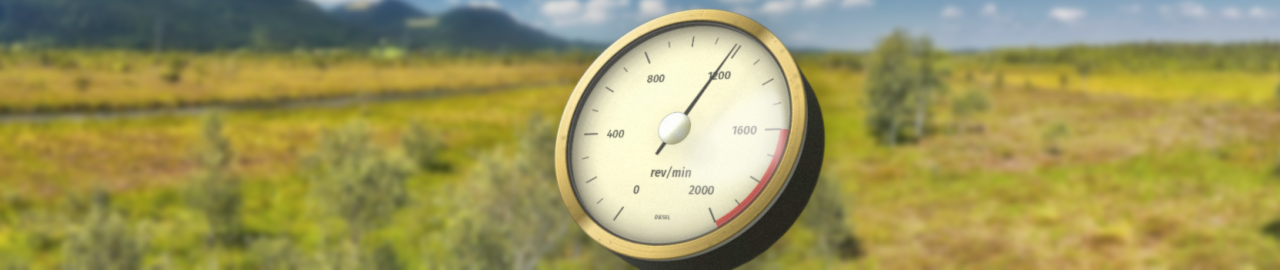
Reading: 1200; rpm
